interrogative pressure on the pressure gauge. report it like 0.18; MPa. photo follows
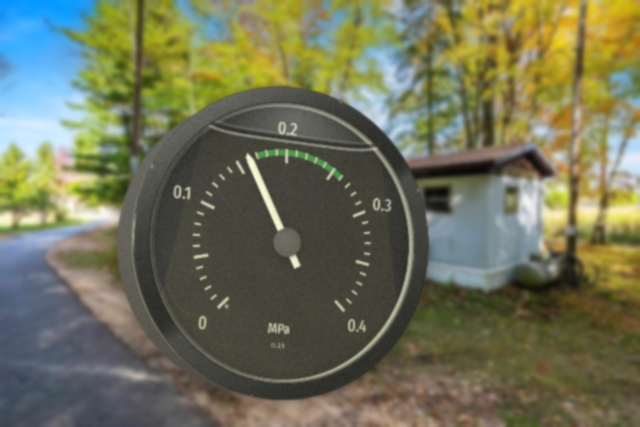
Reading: 0.16; MPa
